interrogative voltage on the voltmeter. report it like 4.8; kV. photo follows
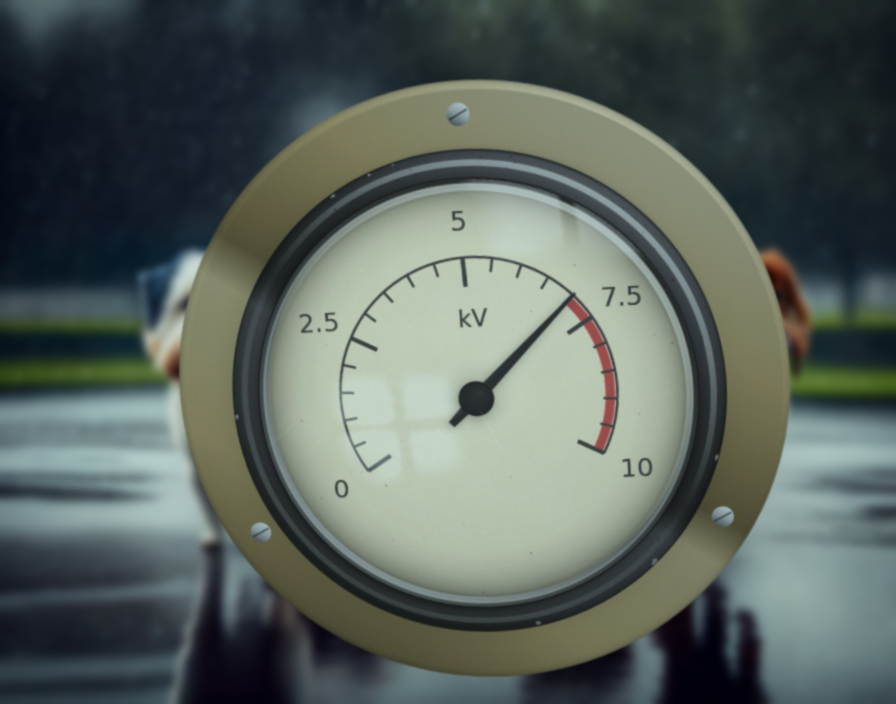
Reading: 7; kV
